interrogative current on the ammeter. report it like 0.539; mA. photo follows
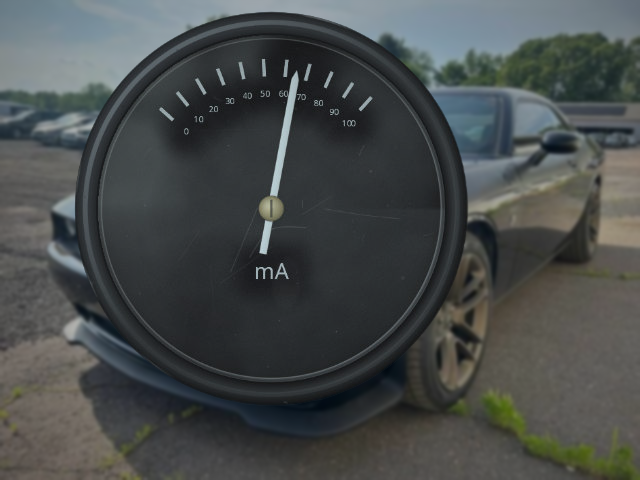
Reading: 65; mA
